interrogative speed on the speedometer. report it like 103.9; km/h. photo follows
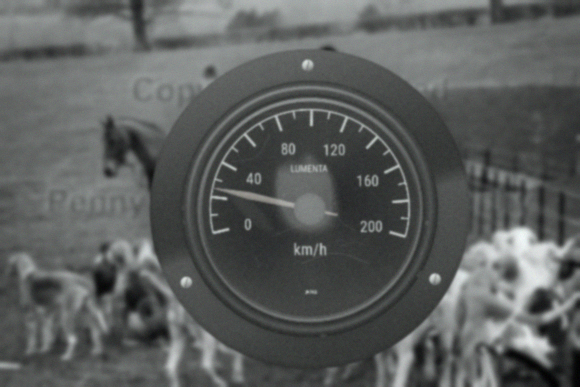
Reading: 25; km/h
